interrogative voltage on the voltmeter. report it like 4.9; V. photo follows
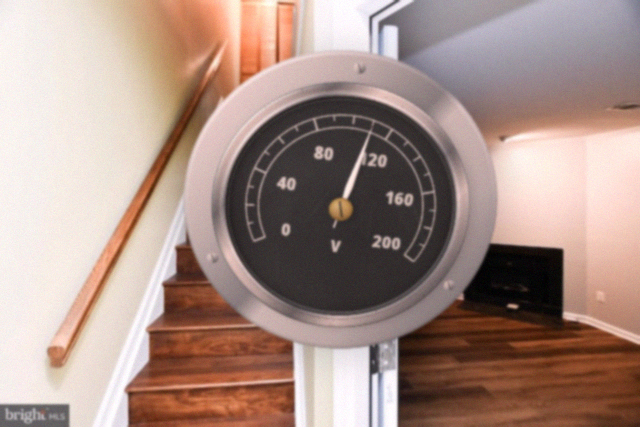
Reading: 110; V
